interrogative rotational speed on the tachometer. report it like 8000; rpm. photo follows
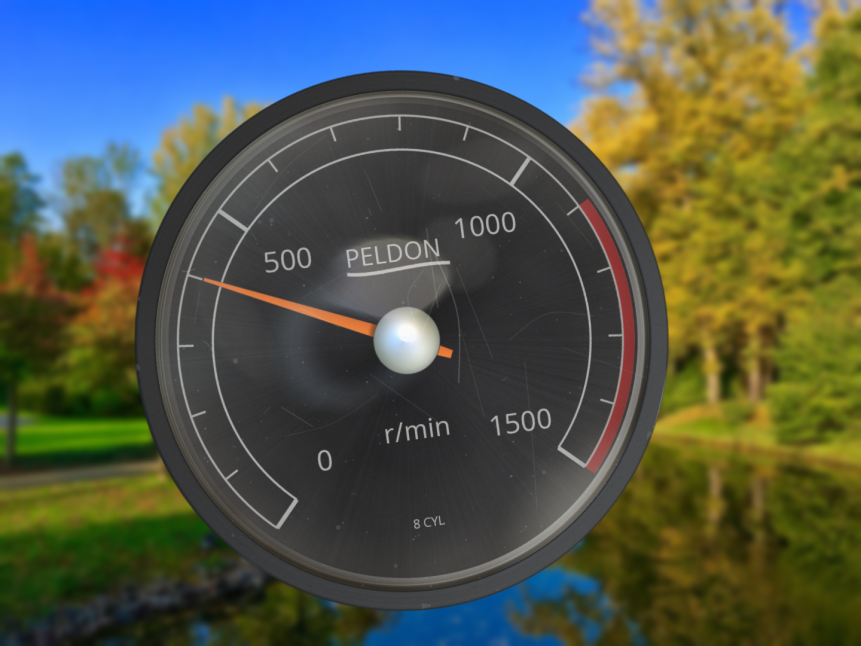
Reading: 400; rpm
